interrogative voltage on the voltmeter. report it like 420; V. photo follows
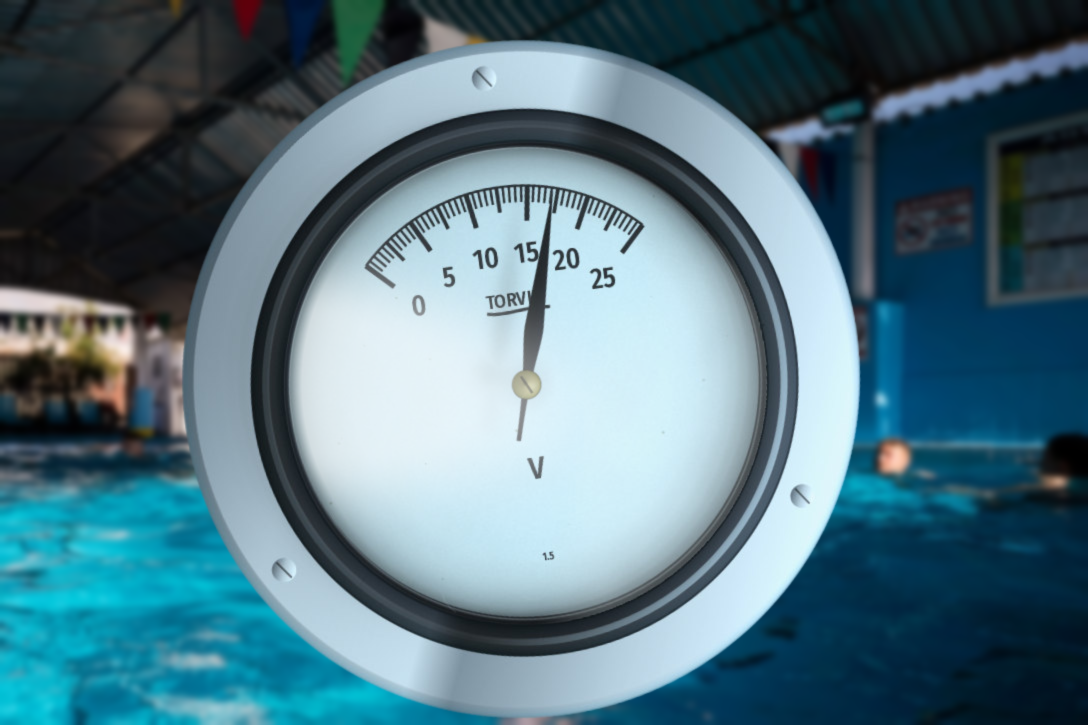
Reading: 17; V
